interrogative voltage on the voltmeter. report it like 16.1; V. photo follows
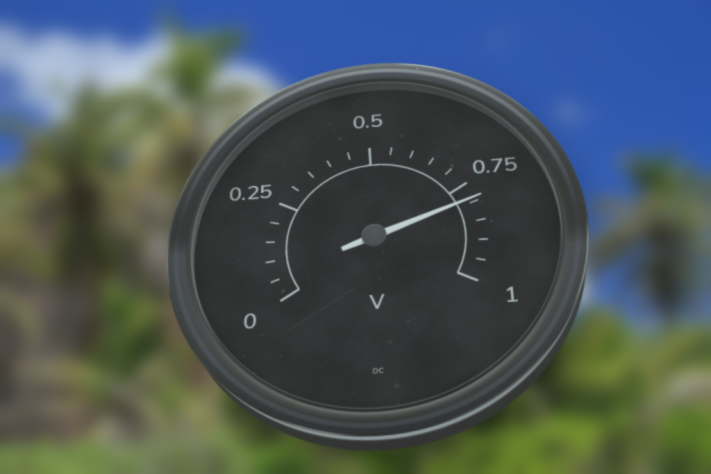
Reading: 0.8; V
